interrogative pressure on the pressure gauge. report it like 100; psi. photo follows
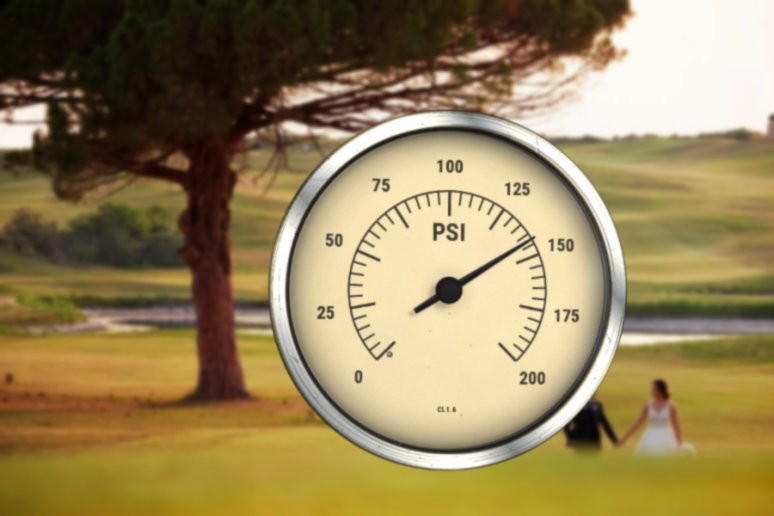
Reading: 142.5; psi
